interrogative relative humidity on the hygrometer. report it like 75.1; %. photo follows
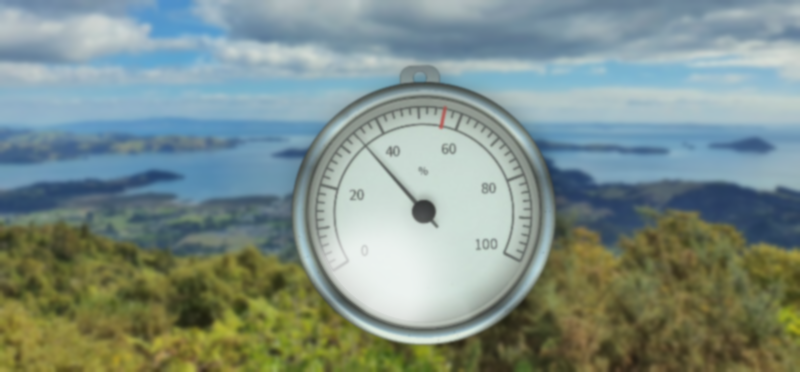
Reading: 34; %
